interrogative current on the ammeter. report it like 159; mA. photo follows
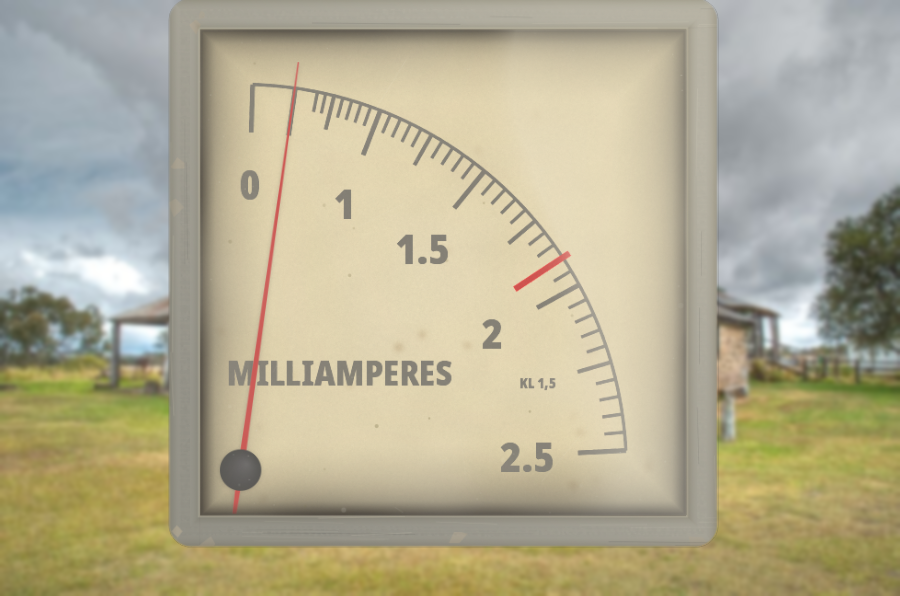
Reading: 0.5; mA
